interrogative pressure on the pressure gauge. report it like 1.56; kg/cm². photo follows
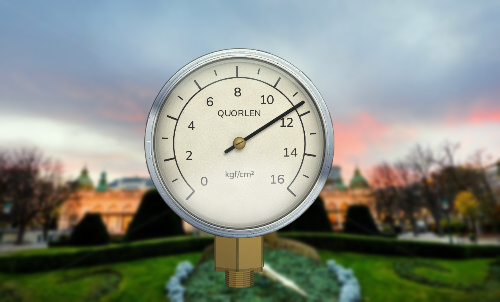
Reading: 11.5; kg/cm²
